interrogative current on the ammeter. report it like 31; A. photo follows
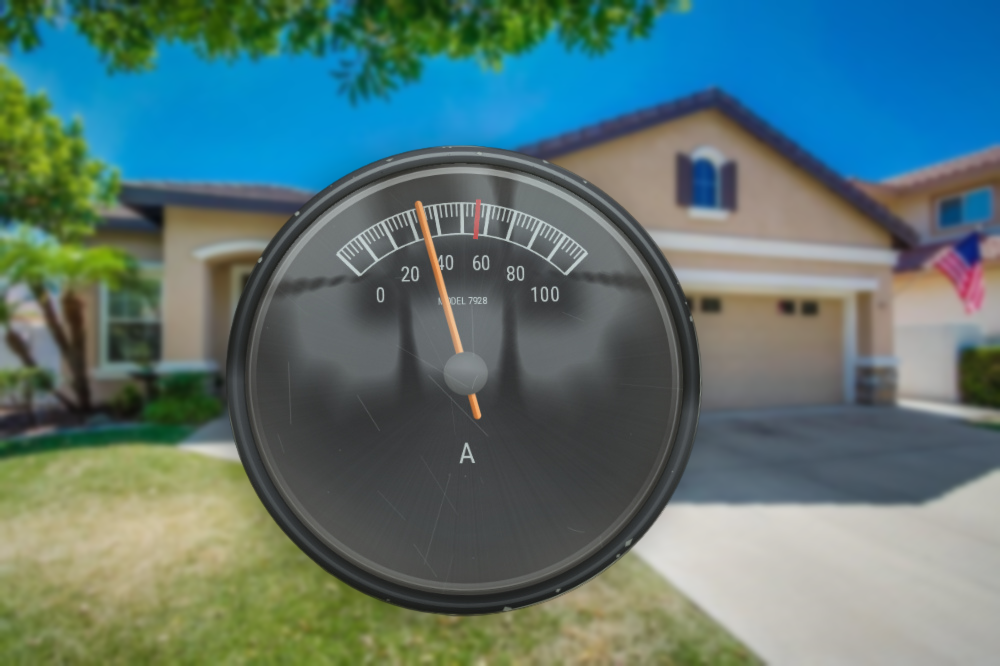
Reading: 34; A
